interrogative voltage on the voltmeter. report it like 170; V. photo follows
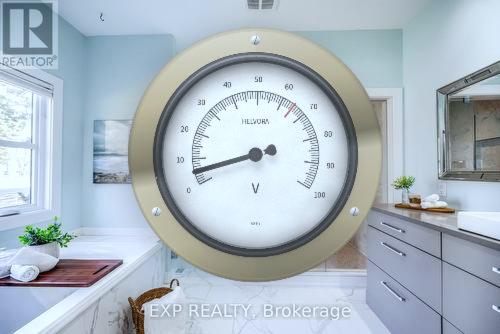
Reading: 5; V
